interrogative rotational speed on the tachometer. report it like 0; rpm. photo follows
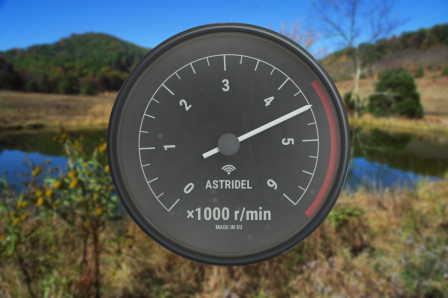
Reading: 4500; rpm
